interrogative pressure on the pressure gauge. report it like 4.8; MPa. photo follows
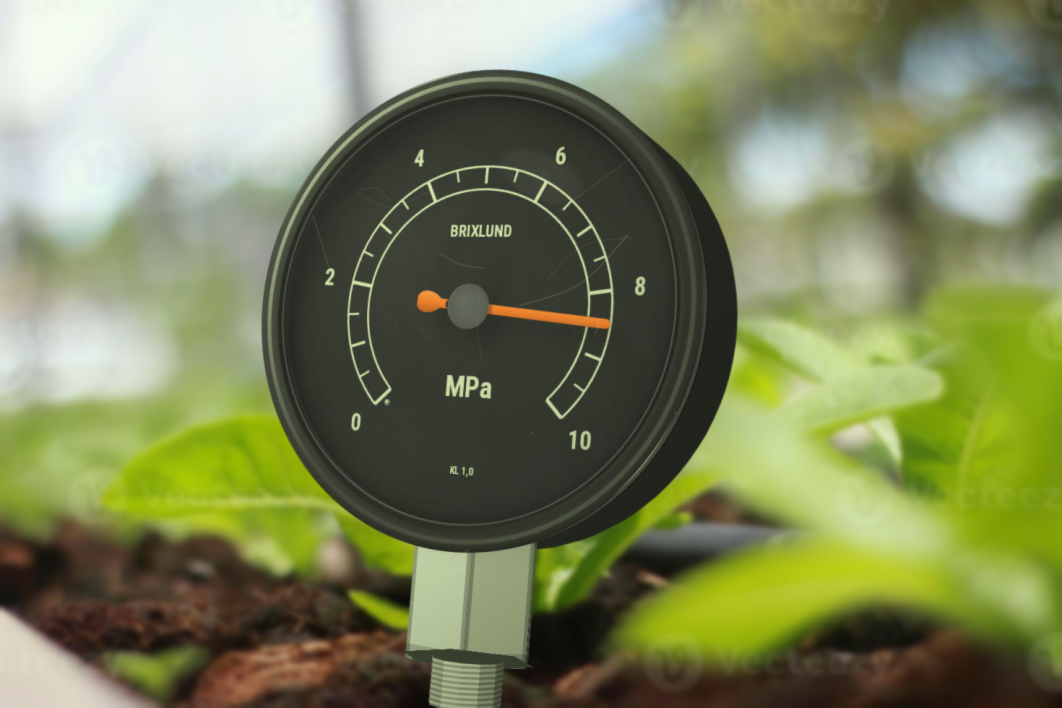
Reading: 8.5; MPa
